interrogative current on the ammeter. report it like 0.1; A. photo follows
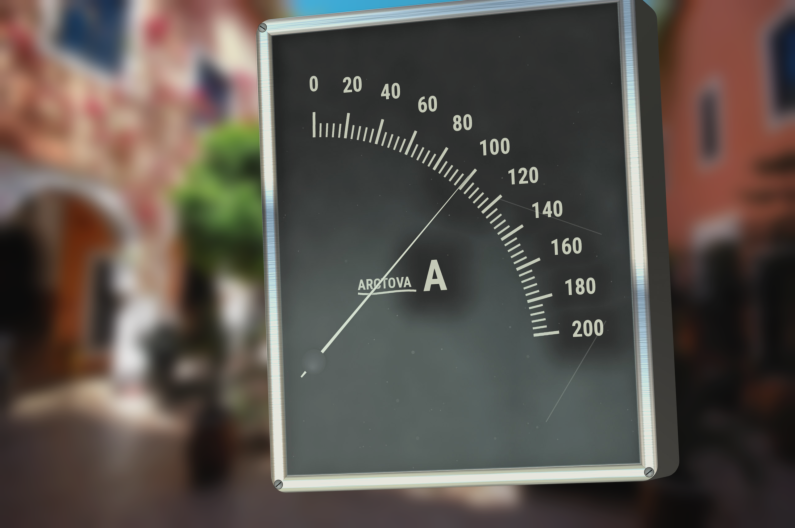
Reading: 100; A
